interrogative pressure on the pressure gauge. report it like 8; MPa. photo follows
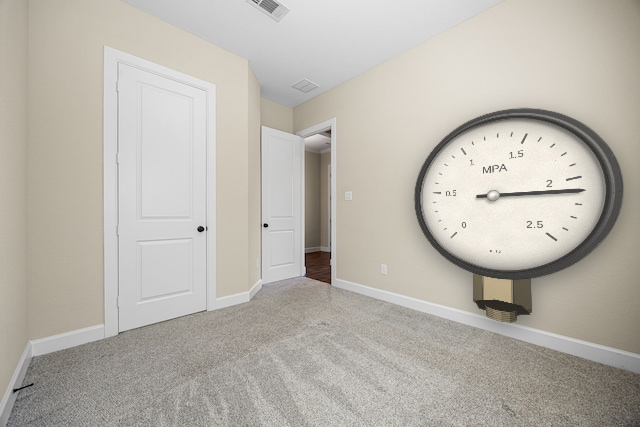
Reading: 2.1; MPa
